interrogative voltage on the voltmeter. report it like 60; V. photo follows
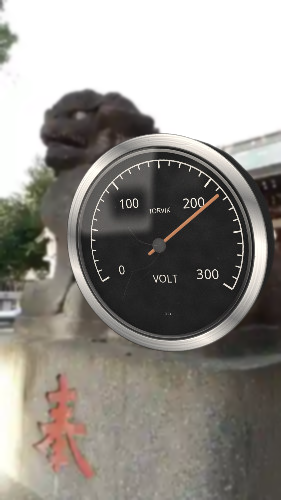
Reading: 215; V
